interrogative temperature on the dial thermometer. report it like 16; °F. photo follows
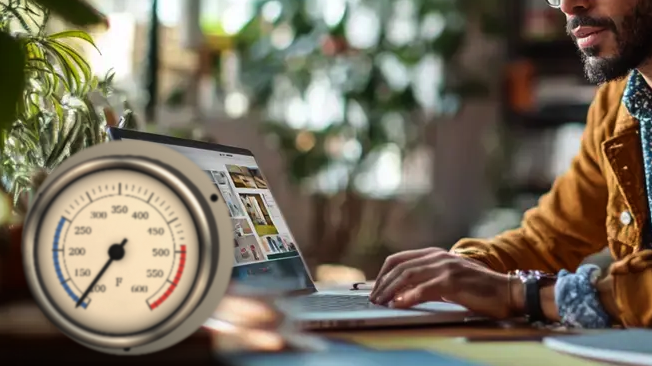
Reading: 110; °F
